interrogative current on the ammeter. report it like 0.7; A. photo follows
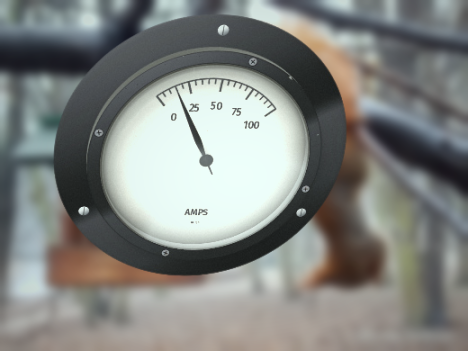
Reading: 15; A
